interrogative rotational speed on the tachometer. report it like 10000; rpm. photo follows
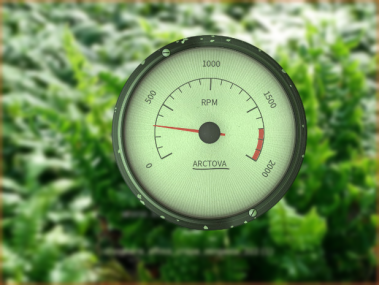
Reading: 300; rpm
